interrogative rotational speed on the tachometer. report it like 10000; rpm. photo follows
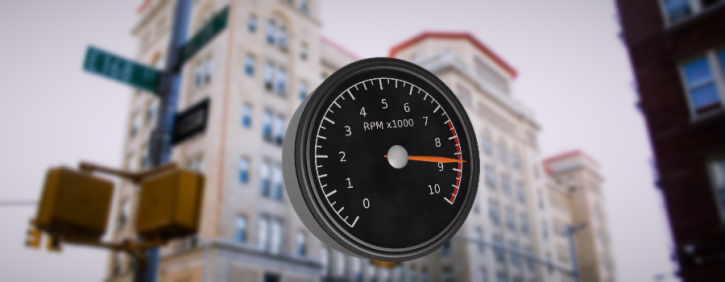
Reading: 8750; rpm
